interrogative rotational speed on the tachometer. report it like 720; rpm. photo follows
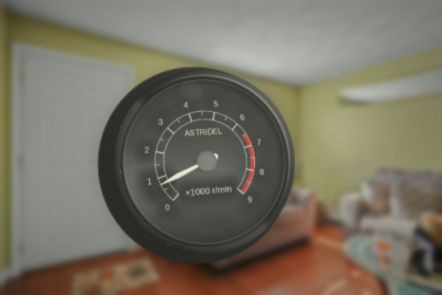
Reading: 750; rpm
